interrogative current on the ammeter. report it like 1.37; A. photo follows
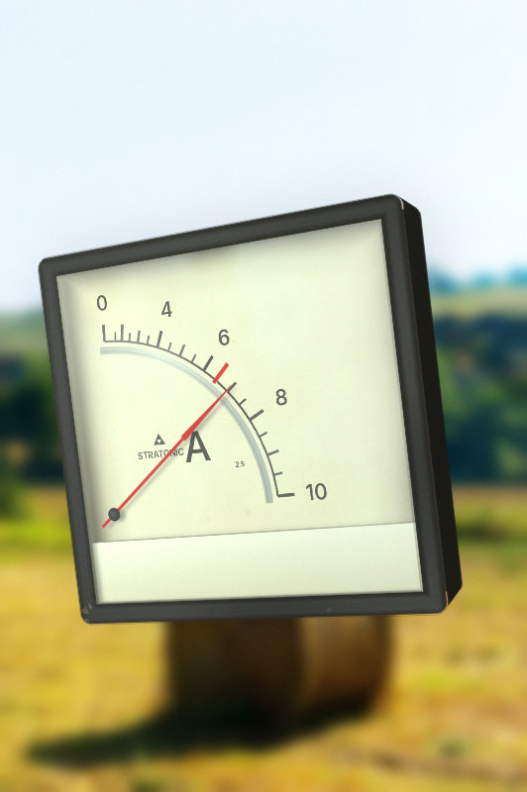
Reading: 7; A
